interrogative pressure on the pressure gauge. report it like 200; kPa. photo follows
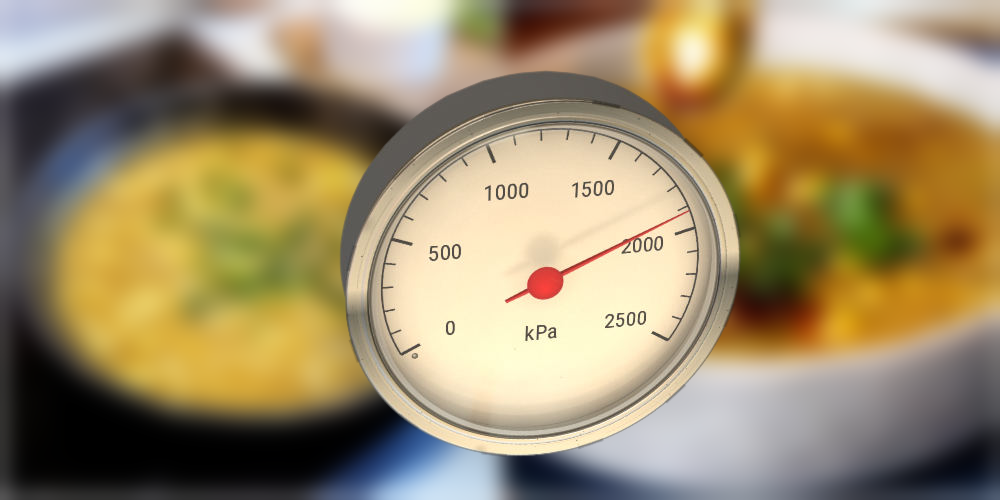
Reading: 1900; kPa
